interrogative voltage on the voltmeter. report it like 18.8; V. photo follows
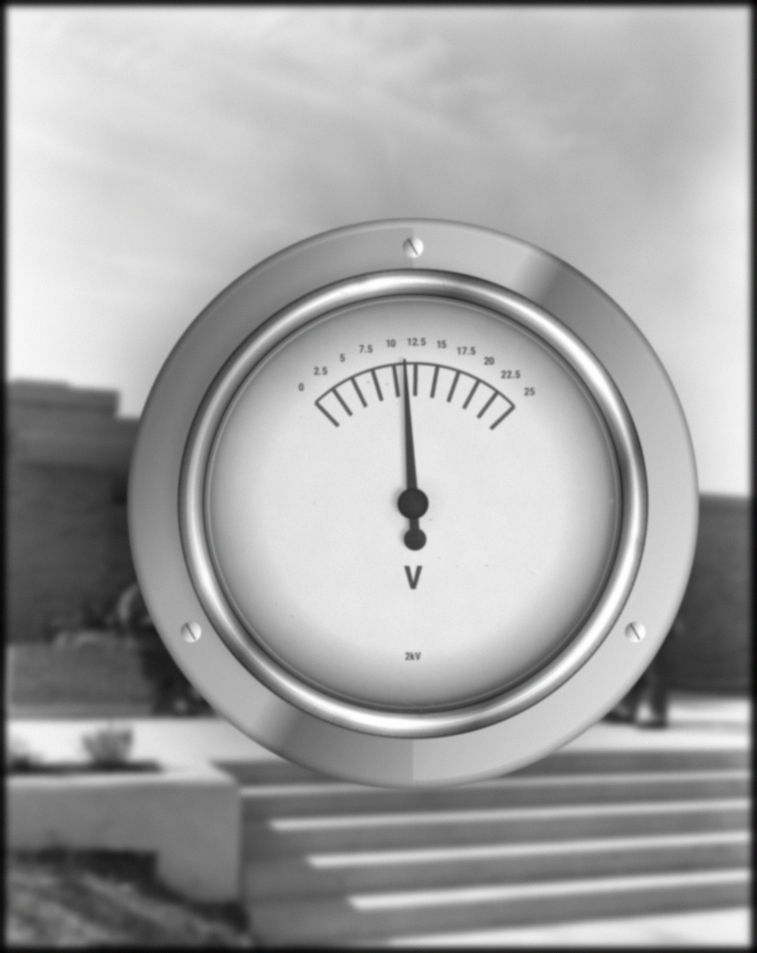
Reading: 11.25; V
